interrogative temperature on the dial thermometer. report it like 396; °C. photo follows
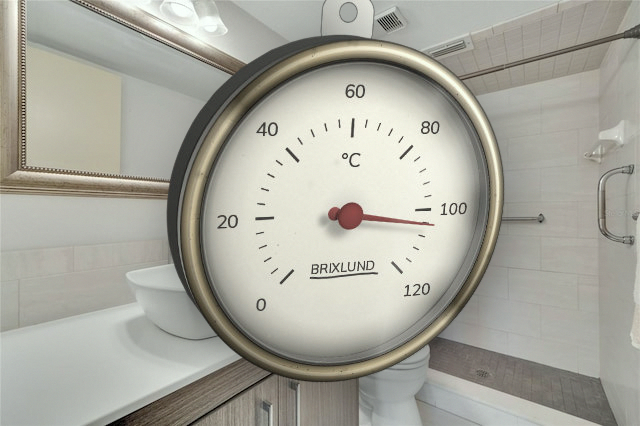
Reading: 104; °C
